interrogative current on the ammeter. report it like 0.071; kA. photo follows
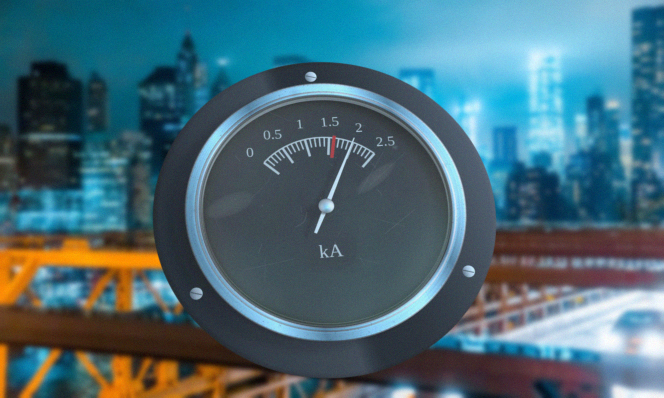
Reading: 2; kA
